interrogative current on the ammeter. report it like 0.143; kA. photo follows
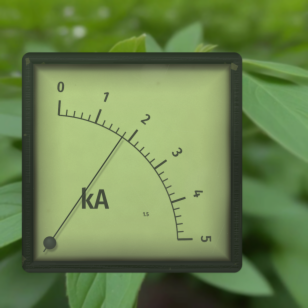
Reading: 1.8; kA
